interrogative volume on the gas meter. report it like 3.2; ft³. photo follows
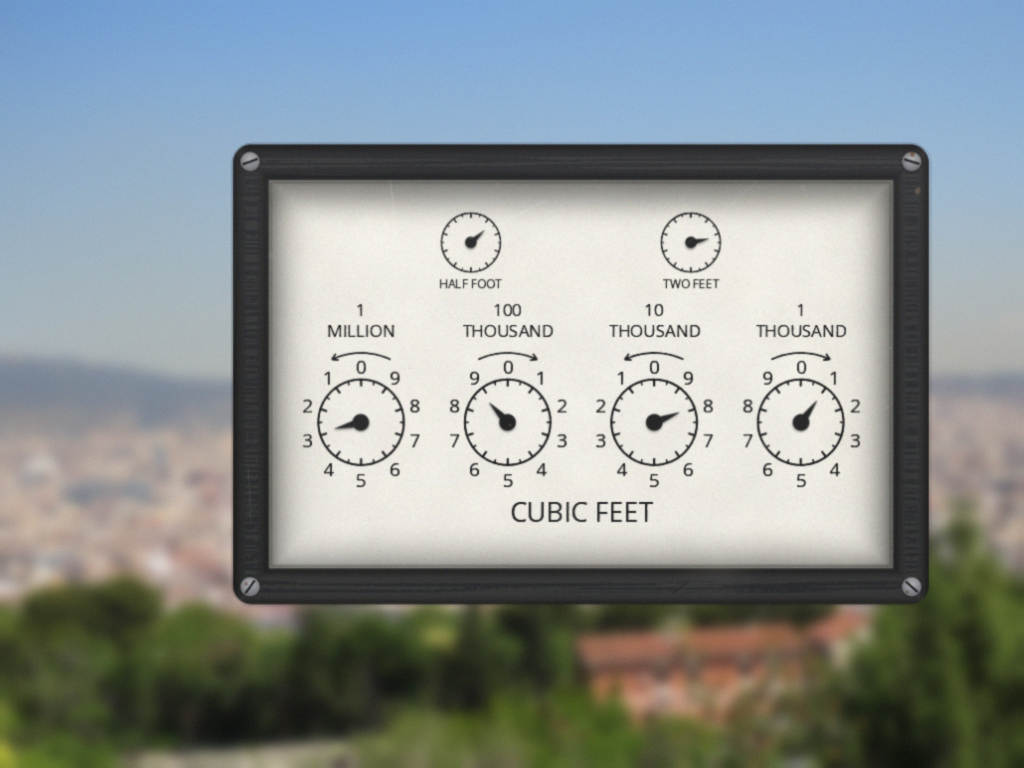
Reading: 288100; ft³
